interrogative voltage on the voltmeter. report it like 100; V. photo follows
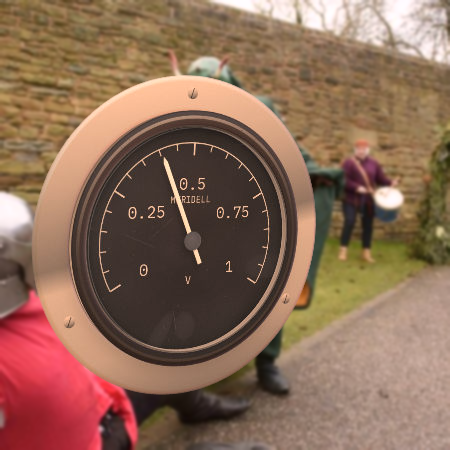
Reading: 0.4; V
